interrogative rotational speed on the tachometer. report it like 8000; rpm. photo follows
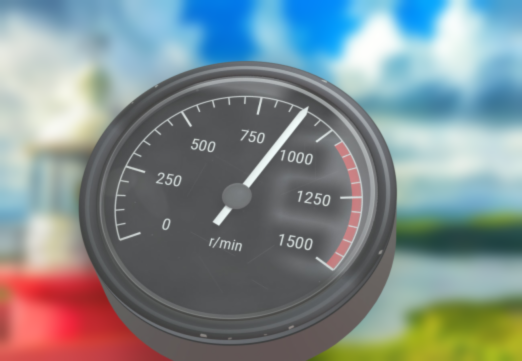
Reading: 900; rpm
